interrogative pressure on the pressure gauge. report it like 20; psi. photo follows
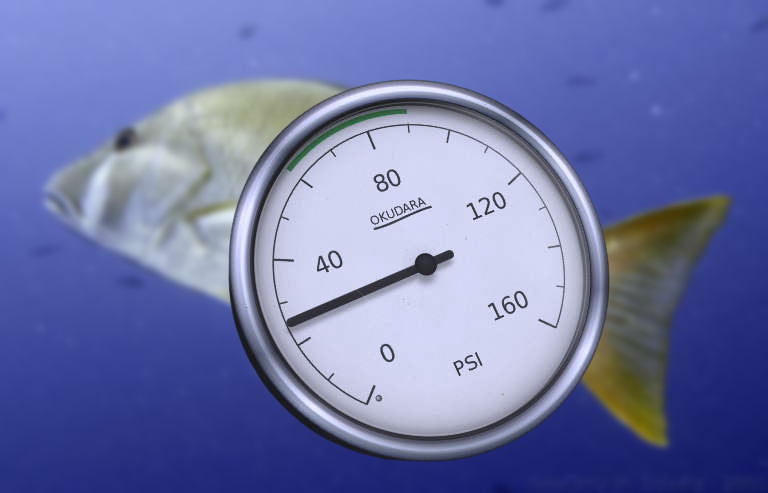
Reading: 25; psi
